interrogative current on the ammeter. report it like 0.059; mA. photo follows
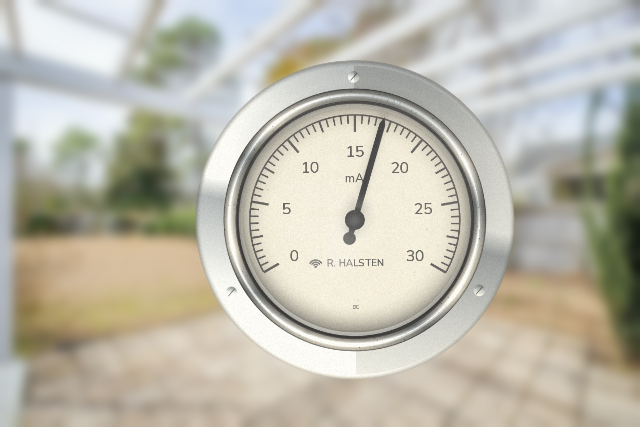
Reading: 17; mA
